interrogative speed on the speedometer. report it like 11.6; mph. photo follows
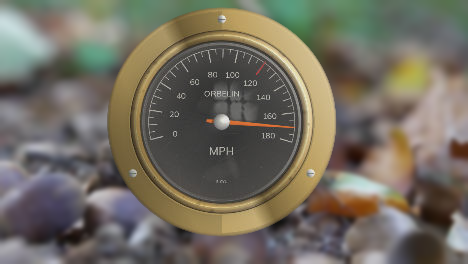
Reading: 170; mph
